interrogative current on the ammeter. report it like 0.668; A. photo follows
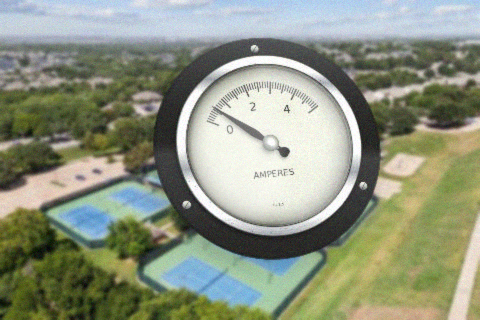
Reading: 0.5; A
